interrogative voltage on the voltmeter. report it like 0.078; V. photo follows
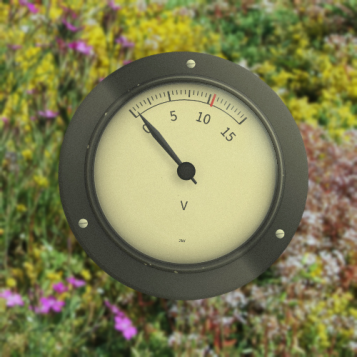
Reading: 0.5; V
